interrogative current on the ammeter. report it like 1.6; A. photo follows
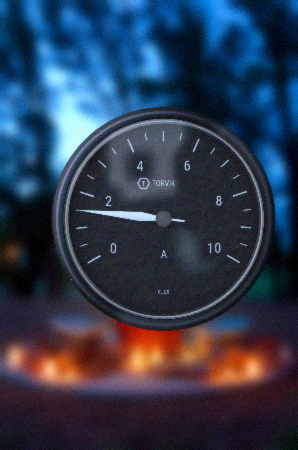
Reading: 1.5; A
